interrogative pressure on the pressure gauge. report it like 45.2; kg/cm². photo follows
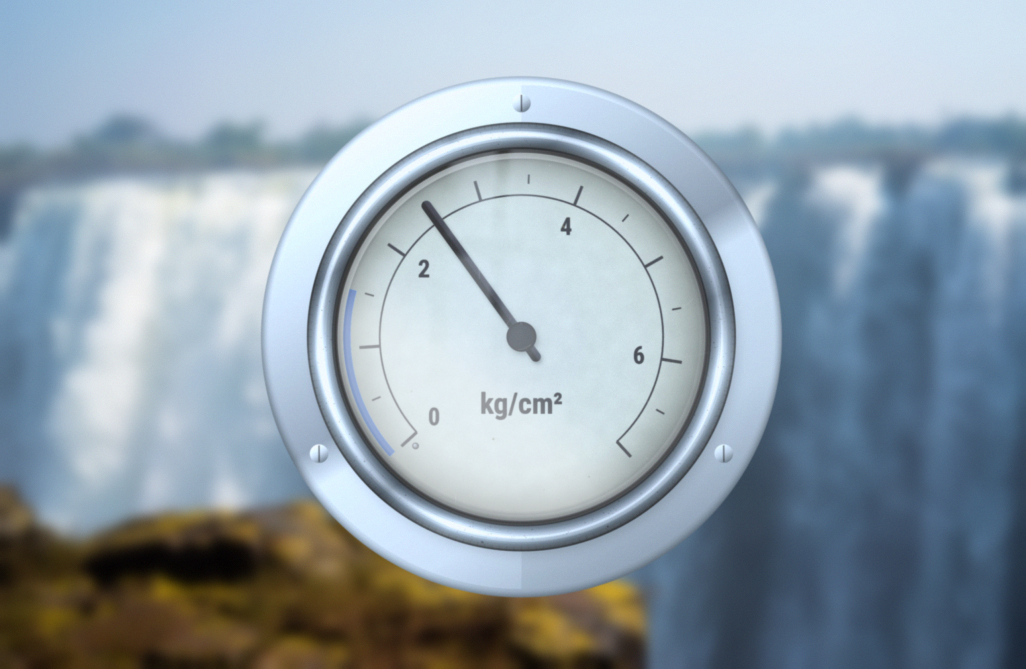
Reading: 2.5; kg/cm²
